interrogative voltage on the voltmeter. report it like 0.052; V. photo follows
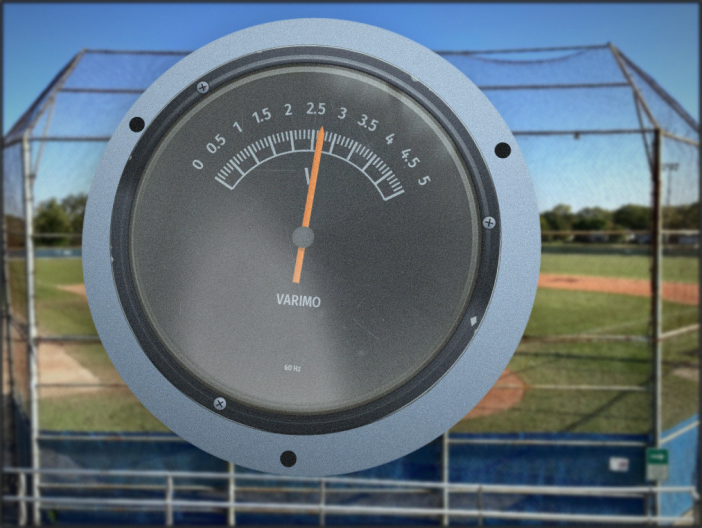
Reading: 2.7; V
